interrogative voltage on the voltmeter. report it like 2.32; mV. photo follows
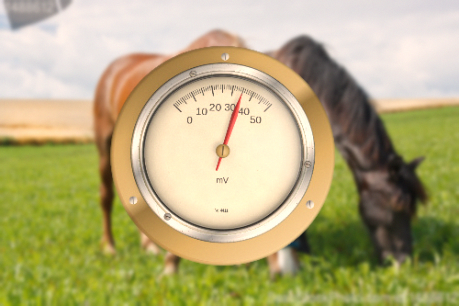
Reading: 35; mV
